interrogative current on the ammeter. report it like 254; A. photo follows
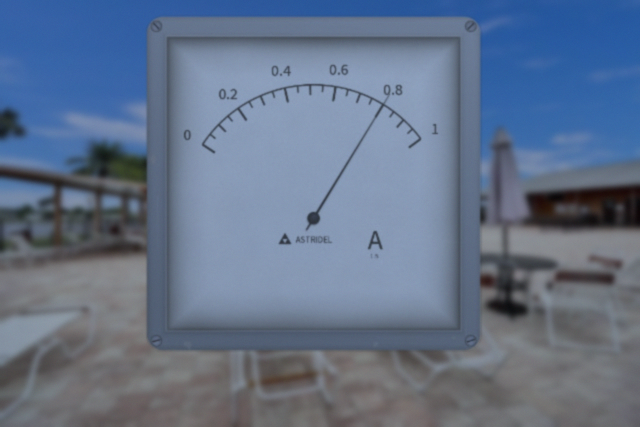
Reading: 0.8; A
